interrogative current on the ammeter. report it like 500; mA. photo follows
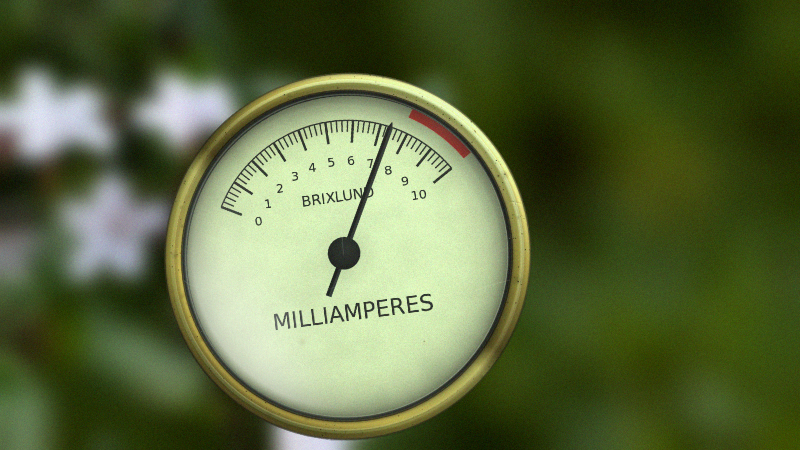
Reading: 7.4; mA
